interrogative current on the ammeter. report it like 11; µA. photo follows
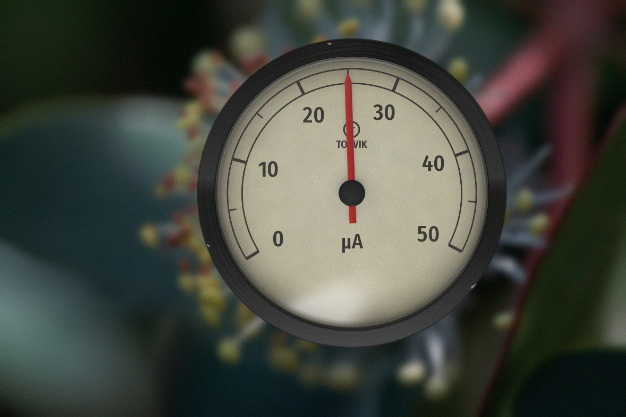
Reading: 25; µA
